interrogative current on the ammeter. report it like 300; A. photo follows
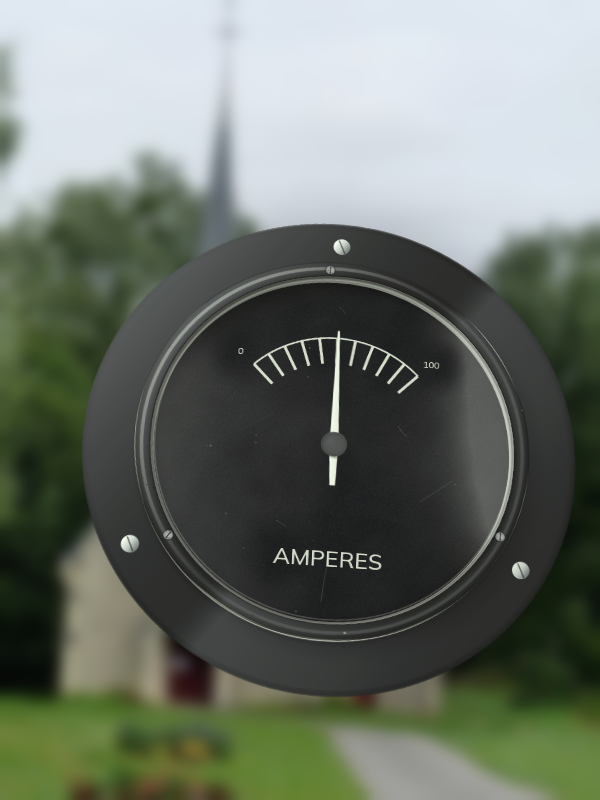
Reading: 50; A
